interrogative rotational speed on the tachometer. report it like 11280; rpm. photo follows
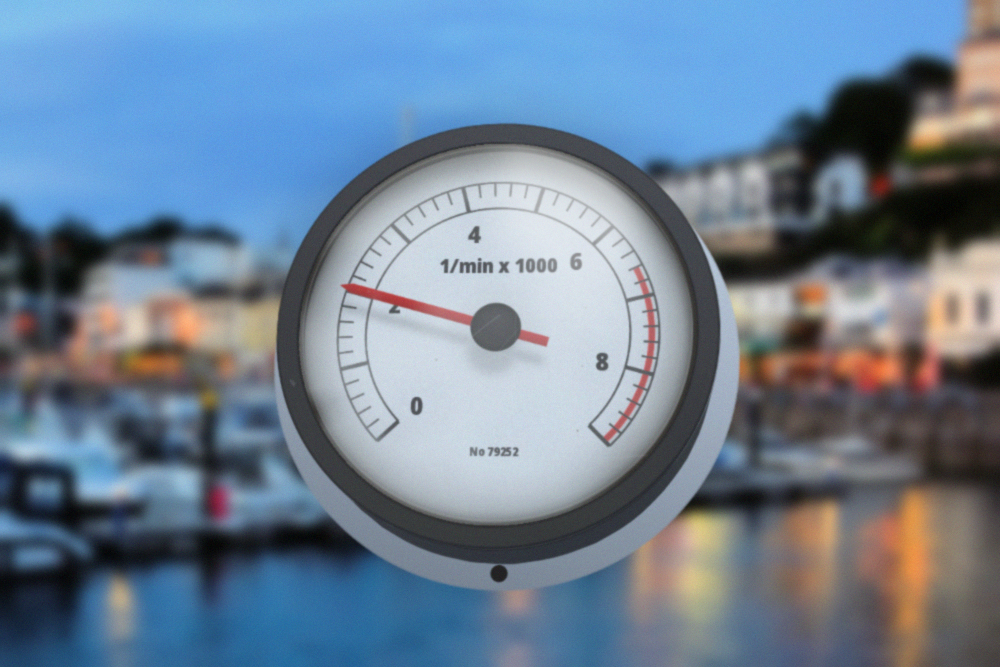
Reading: 2000; rpm
